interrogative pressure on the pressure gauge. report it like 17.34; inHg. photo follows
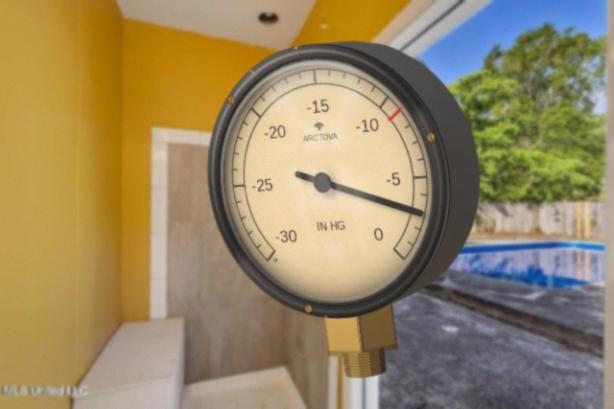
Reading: -3; inHg
